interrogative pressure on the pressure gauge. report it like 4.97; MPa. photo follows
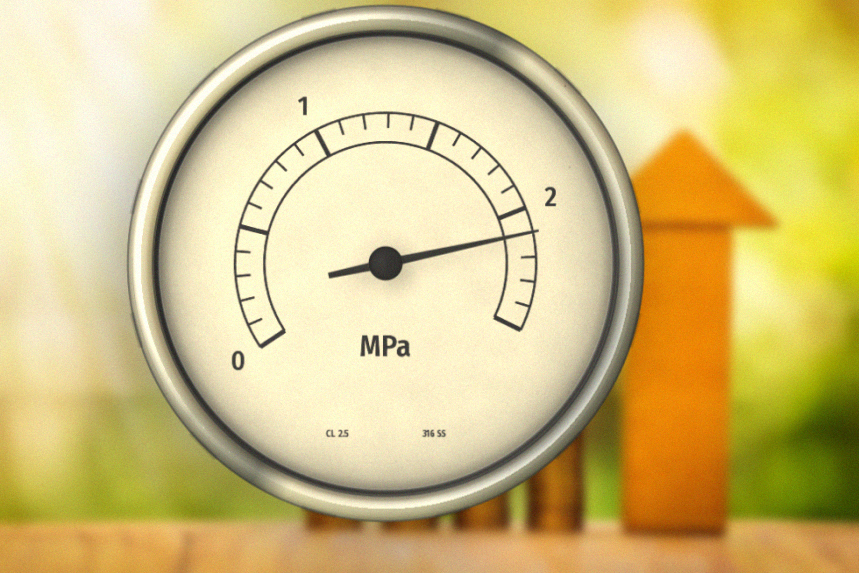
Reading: 2.1; MPa
